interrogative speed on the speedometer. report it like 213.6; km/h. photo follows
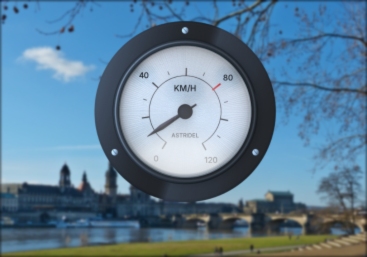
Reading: 10; km/h
